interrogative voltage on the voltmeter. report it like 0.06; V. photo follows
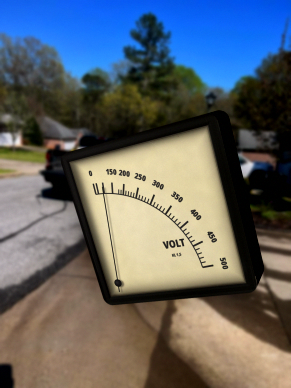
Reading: 100; V
